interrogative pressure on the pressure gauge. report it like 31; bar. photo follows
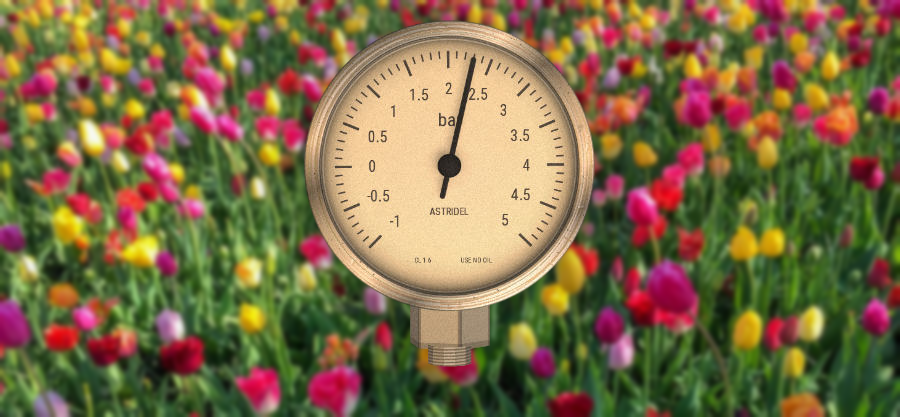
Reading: 2.3; bar
